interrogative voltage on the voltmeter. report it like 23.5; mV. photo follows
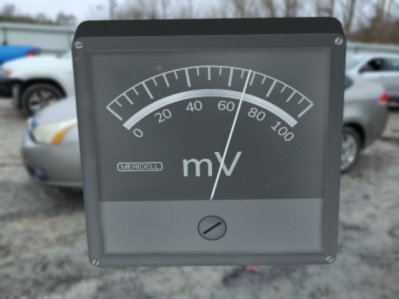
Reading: 67.5; mV
